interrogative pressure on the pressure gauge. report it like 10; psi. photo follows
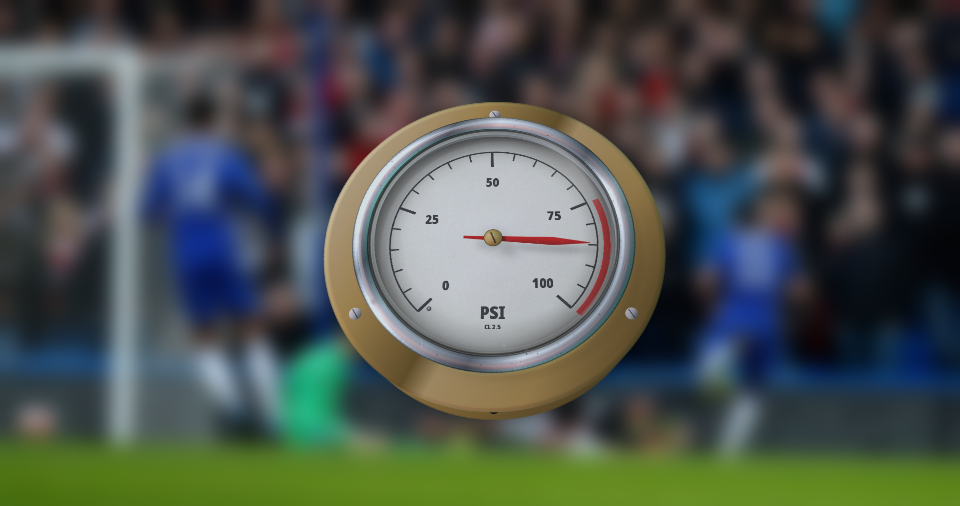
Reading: 85; psi
